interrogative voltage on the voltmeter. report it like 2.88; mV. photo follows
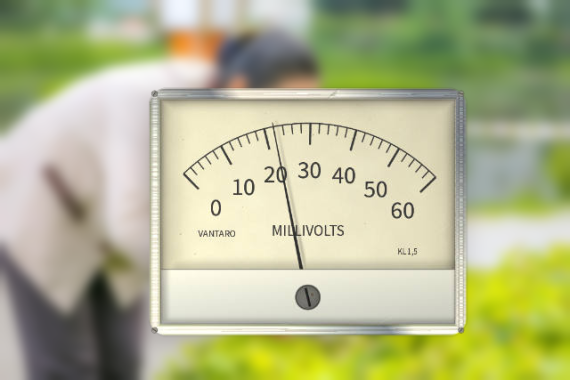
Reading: 22; mV
